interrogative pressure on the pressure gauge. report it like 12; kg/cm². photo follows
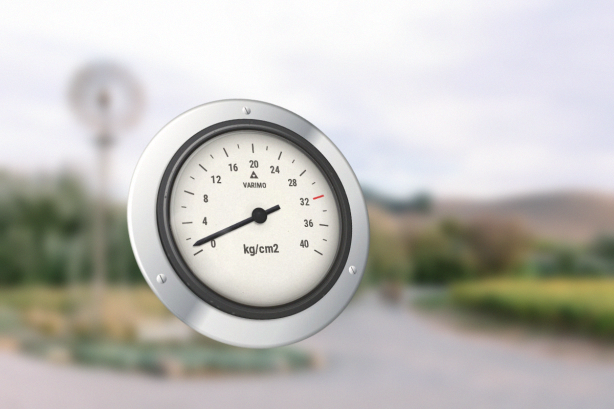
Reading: 1; kg/cm²
